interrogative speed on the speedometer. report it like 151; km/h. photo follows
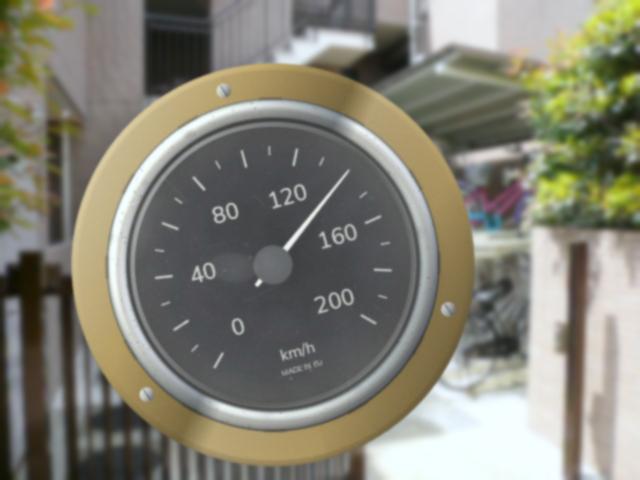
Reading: 140; km/h
